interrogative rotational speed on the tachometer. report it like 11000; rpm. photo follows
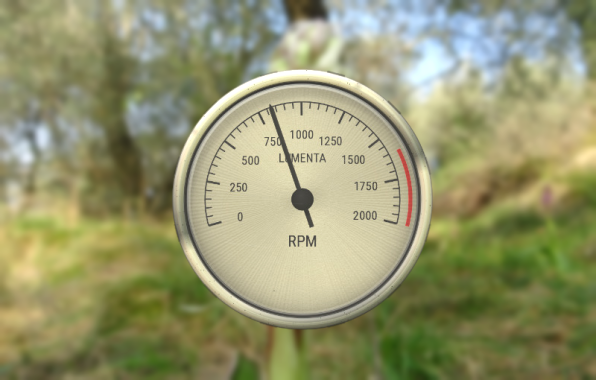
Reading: 825; rpm
